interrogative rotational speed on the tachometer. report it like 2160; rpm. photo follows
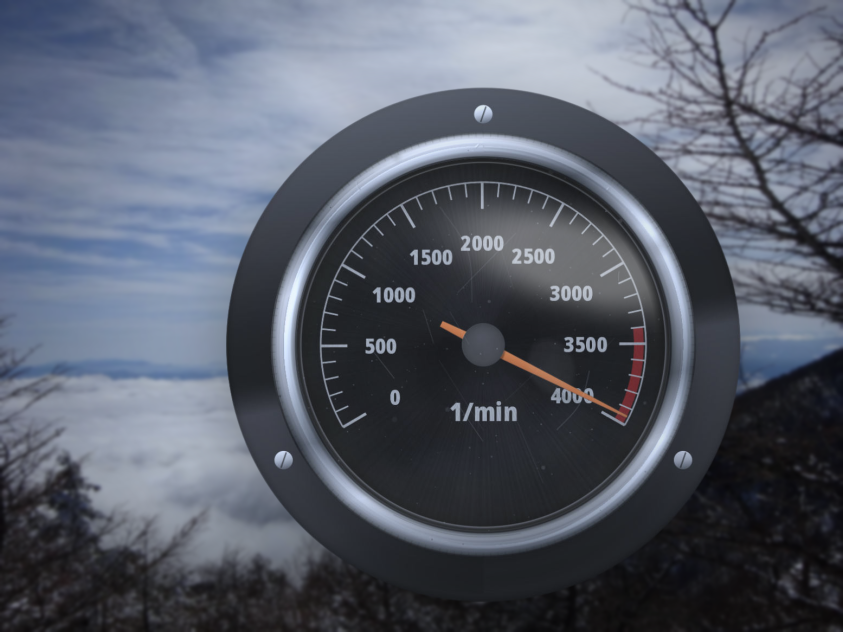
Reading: 3950; rpm
